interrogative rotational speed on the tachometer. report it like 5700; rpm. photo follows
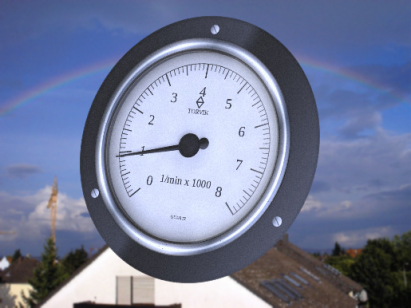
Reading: 900; rpm
